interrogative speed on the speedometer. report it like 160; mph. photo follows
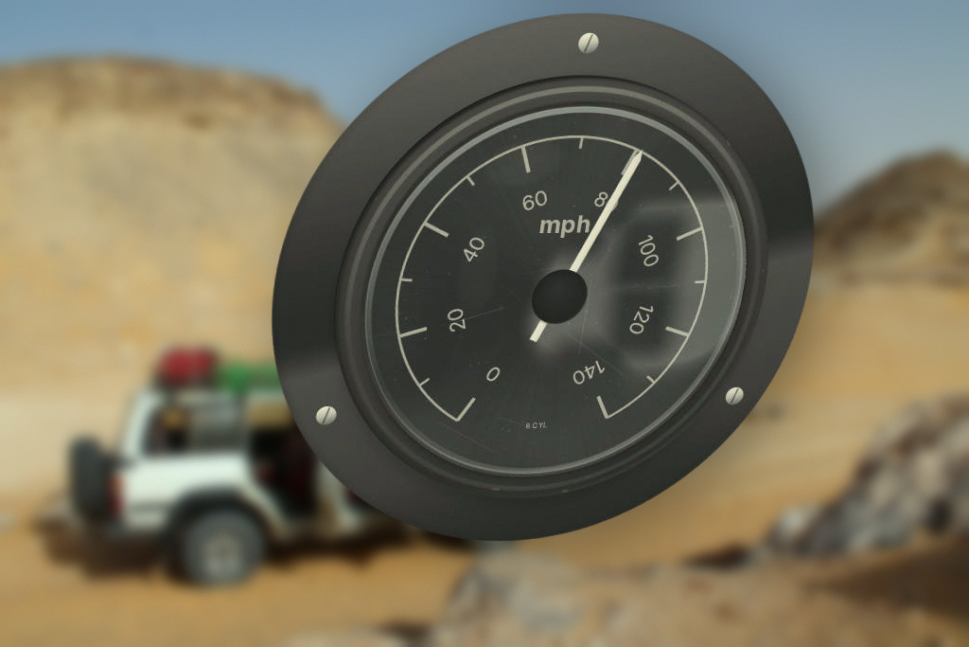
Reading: 80; mph
